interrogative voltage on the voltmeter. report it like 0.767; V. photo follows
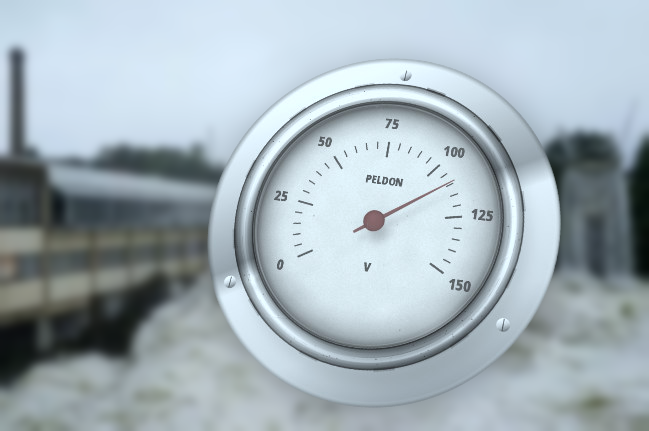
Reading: 110; V
